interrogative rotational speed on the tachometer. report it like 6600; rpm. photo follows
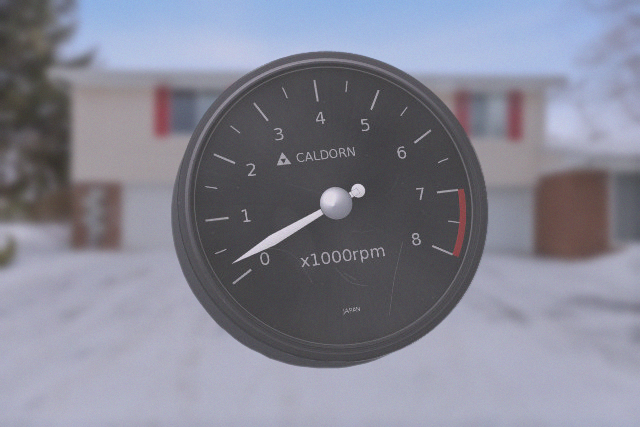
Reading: 250; rpm
